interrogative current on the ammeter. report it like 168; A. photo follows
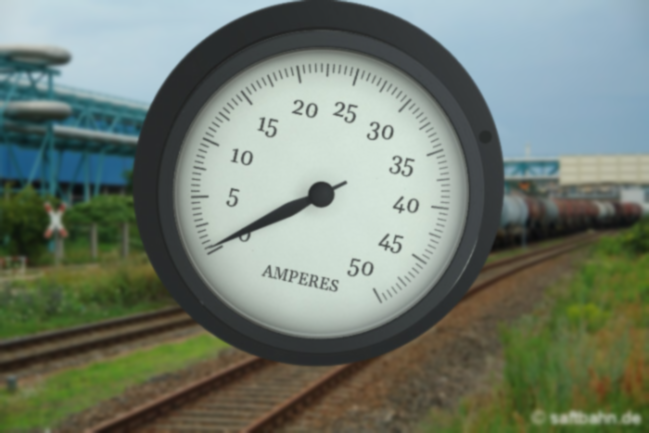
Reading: 0.5; A
